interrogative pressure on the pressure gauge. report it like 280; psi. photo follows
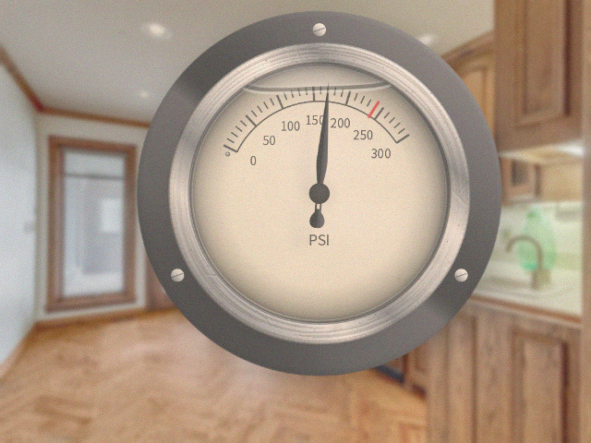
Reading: 170; psi
